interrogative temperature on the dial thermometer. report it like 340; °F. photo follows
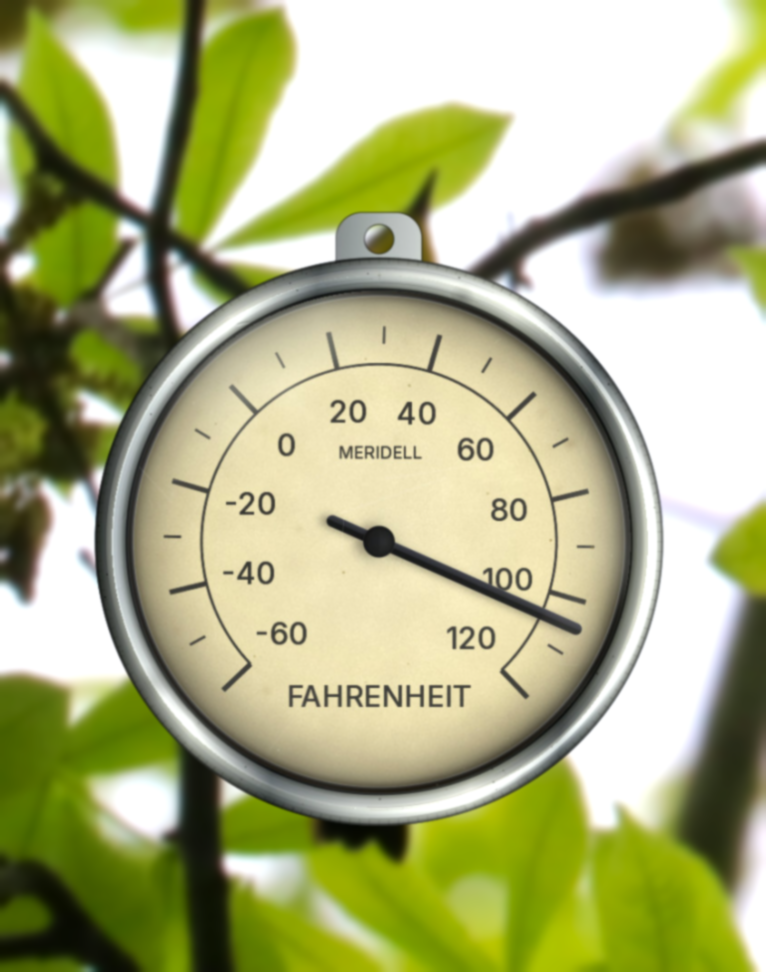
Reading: 105; °F
